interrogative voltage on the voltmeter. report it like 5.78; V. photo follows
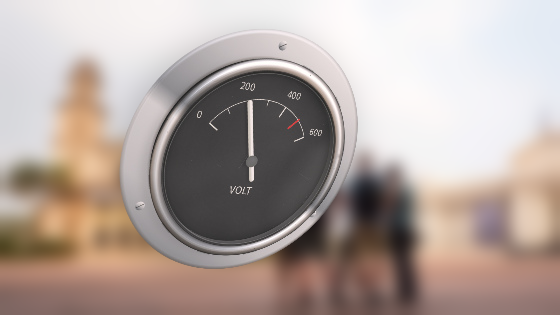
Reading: 200; V
